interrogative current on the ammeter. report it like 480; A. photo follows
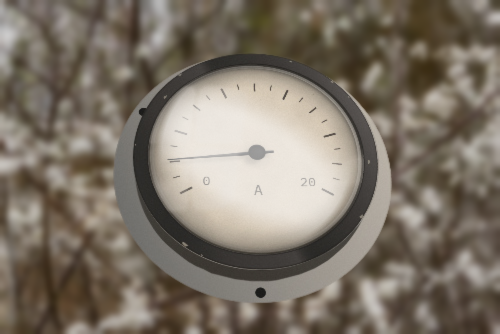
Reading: 2; A
